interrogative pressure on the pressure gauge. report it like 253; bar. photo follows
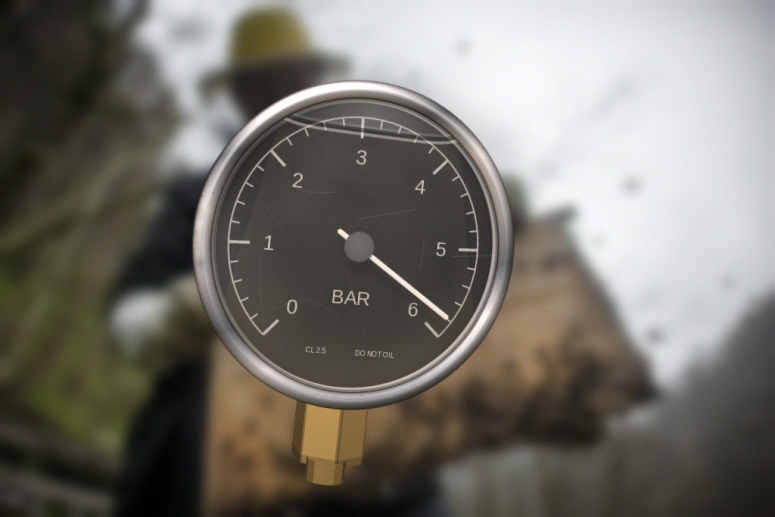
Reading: 5.8; bar
